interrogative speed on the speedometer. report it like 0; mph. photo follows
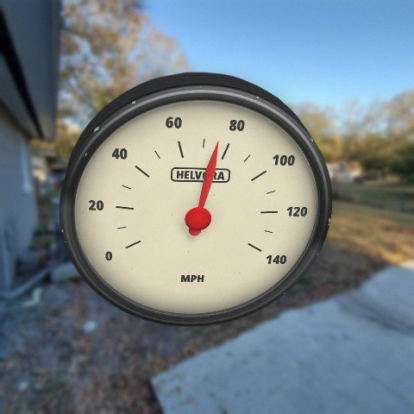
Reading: 75; mph
